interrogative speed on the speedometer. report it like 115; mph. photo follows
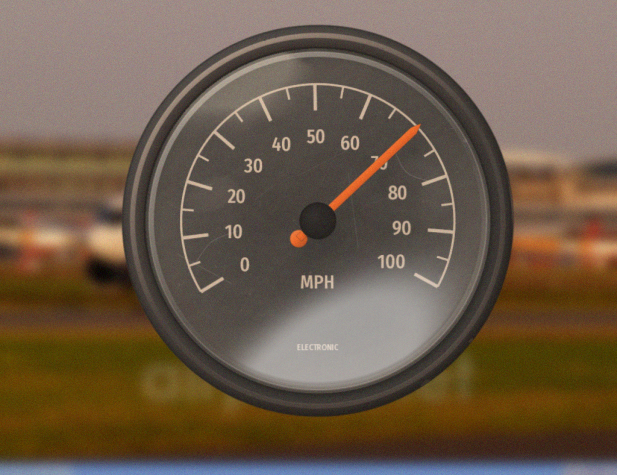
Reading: 70; mph
